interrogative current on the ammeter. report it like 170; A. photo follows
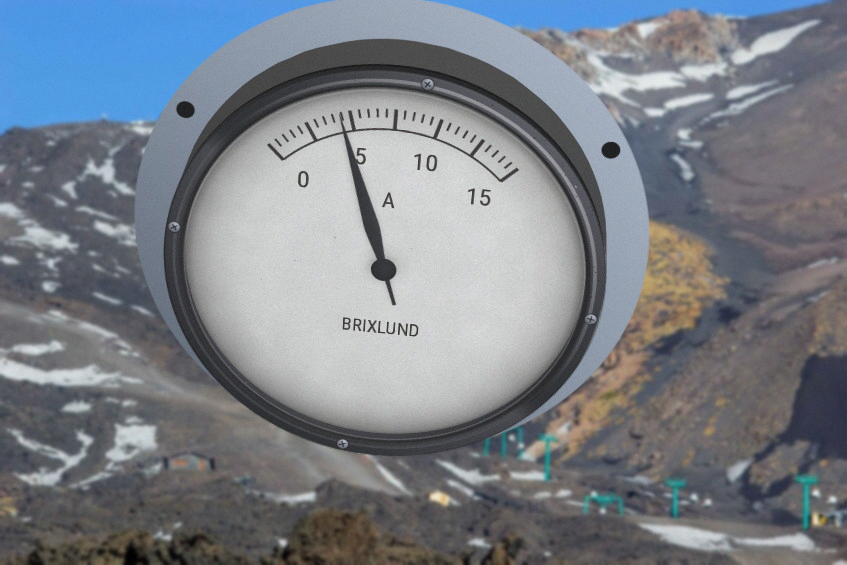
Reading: 4.5; A
